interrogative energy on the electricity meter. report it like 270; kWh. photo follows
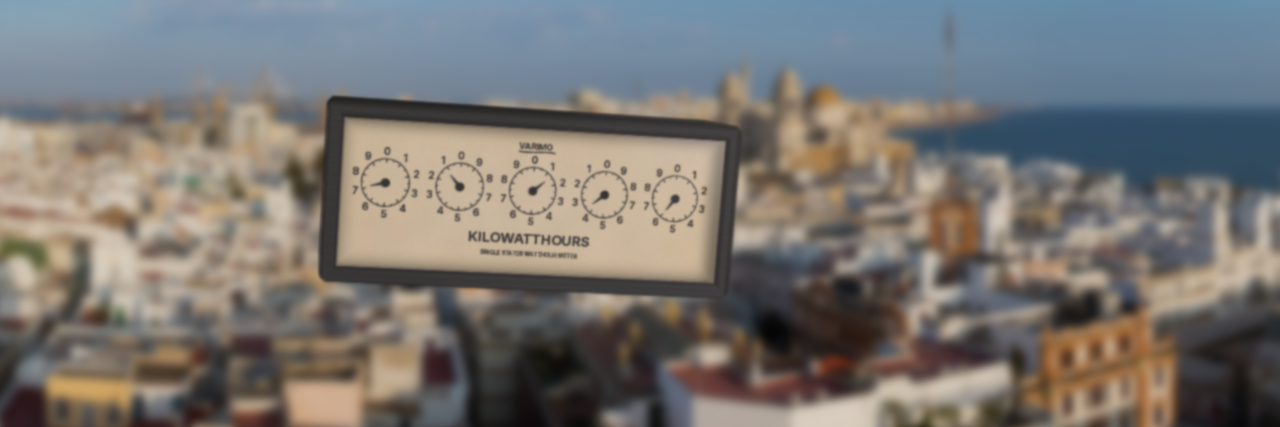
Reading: 71136; kWh
